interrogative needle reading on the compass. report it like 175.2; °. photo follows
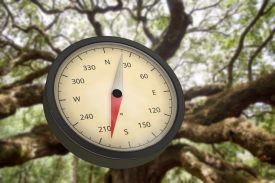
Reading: 200; °
